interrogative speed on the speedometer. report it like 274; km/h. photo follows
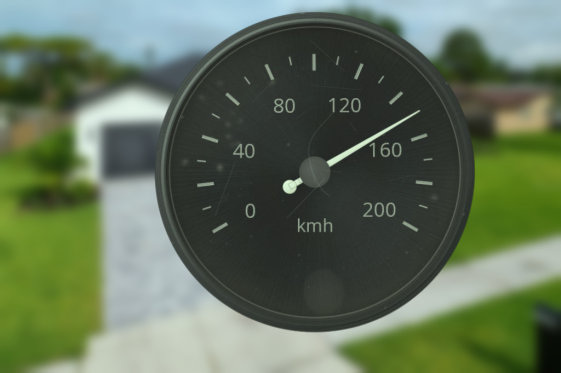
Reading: 150; km/h
